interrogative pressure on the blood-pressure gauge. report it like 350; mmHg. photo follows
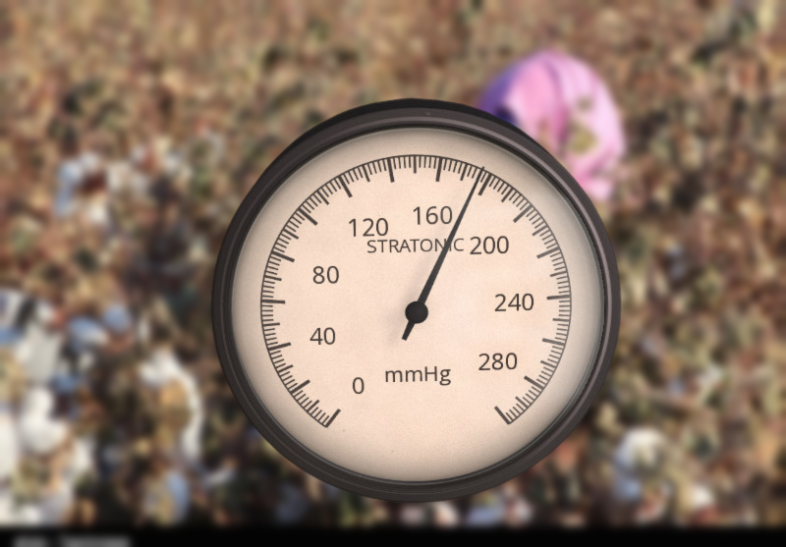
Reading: 176; mmHg
